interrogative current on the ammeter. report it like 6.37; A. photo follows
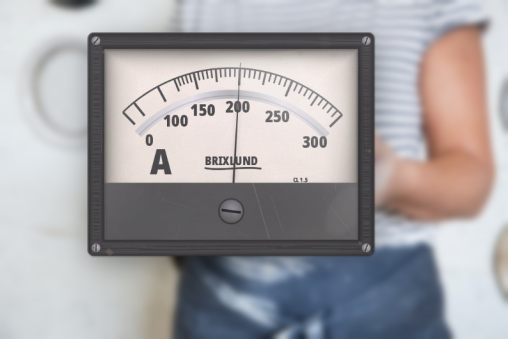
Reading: 200; A
